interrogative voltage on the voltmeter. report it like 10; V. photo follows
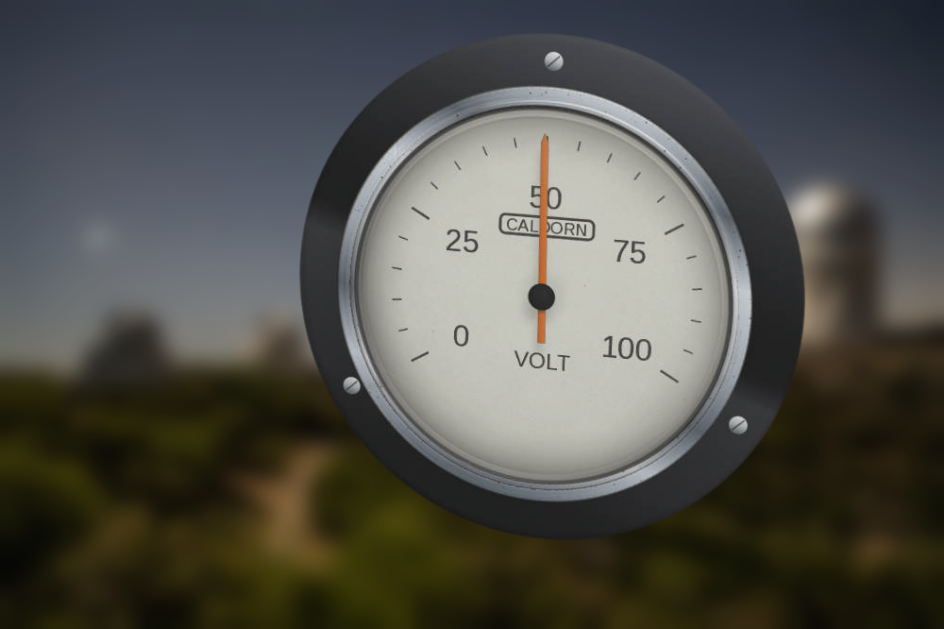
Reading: 50; V
